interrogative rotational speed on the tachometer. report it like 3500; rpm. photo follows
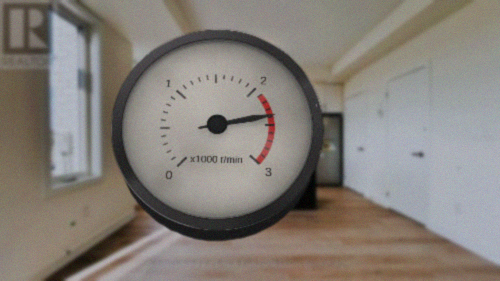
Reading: 2400; rpm
